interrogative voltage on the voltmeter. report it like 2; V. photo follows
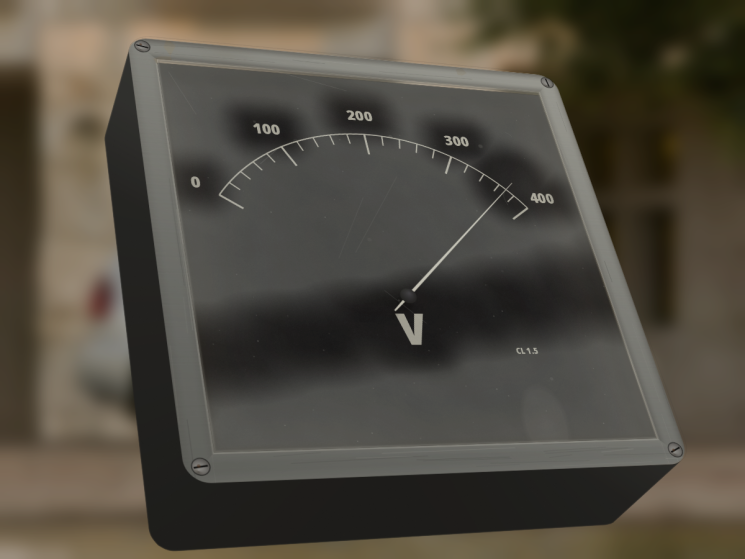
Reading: 370; V
